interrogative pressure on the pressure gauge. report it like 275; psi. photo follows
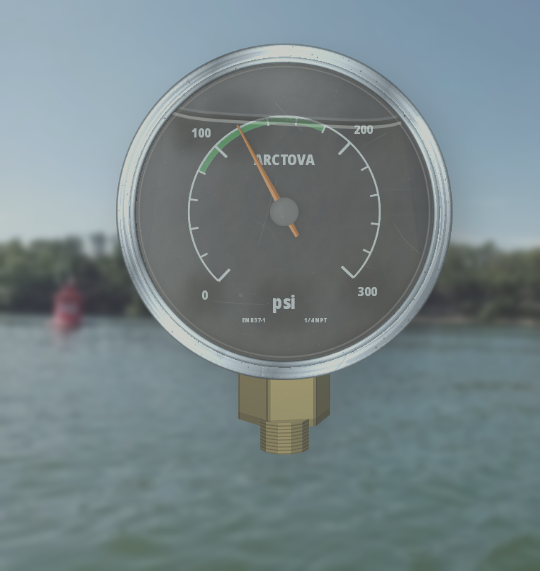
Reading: 120; psi
